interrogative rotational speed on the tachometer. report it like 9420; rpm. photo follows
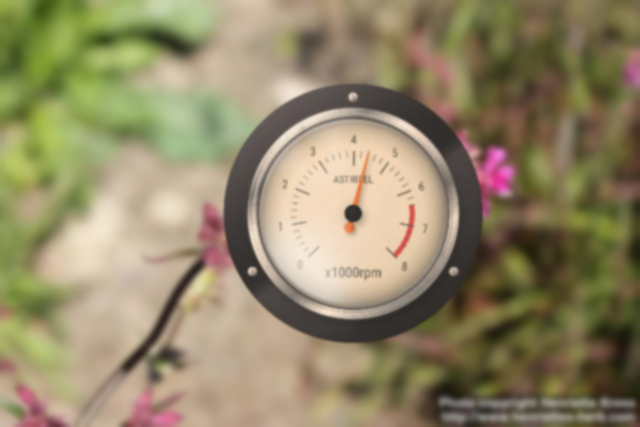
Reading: 4400; rpm
